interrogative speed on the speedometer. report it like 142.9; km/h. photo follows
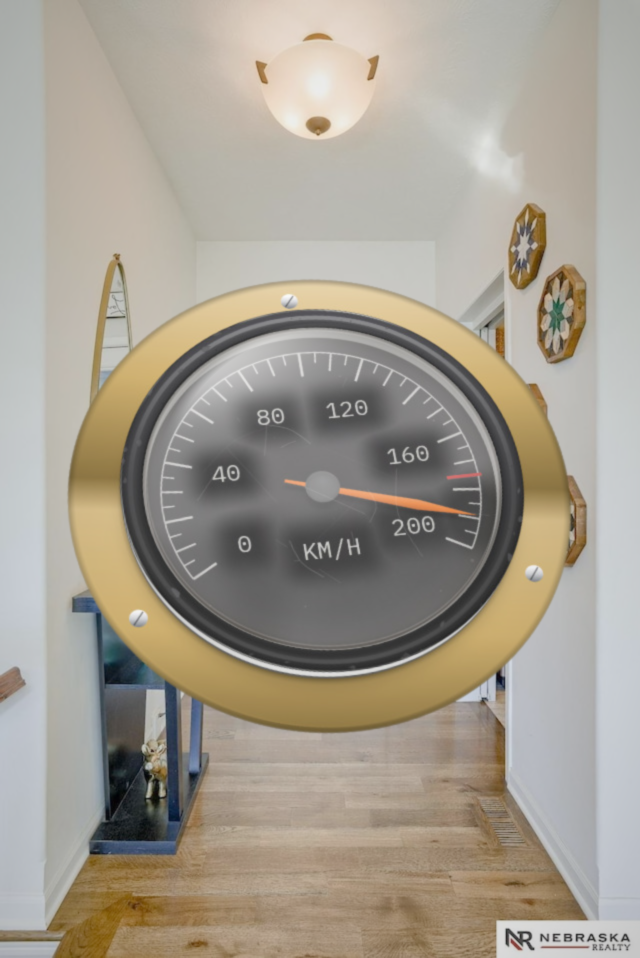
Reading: 190; km/h
